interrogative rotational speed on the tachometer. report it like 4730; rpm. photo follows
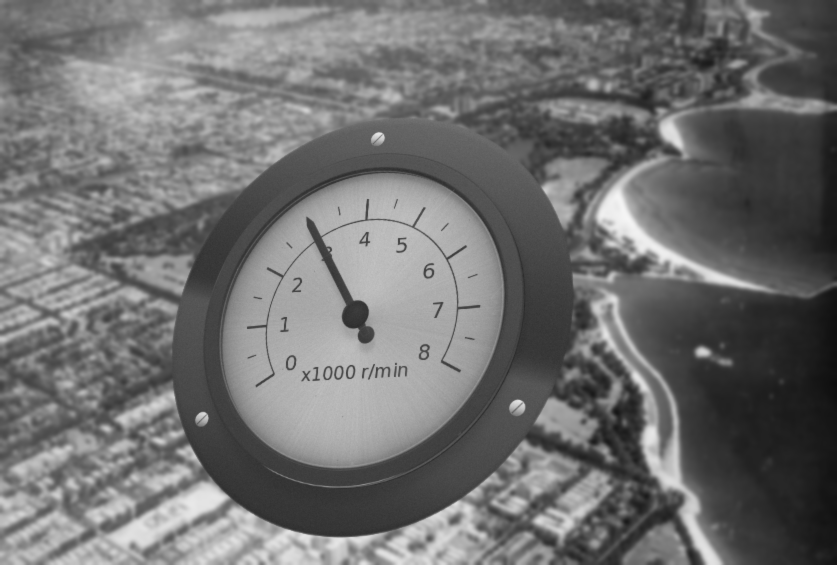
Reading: 3000; rpm
